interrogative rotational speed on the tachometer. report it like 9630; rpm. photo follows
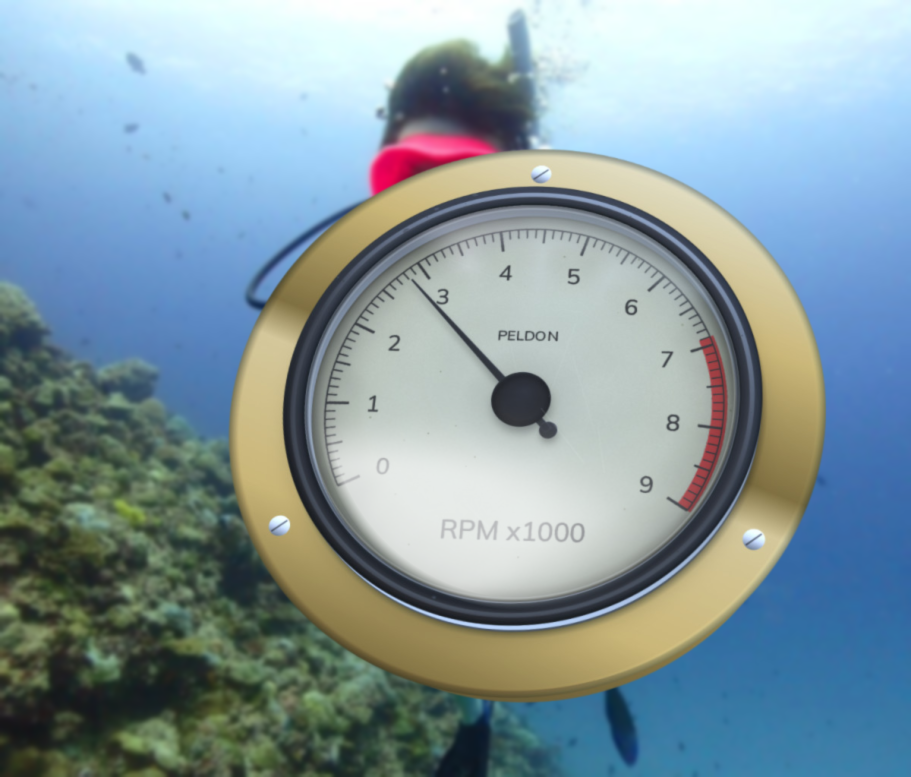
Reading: 2800; rpm
